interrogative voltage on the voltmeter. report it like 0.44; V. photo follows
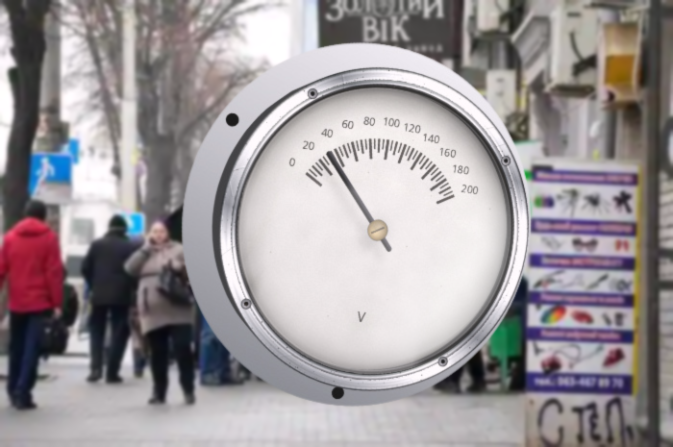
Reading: 30; V
